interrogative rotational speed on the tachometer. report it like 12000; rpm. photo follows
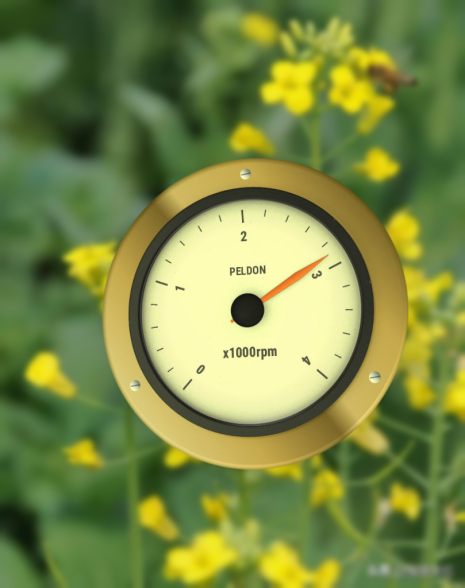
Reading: 2900; rpm
